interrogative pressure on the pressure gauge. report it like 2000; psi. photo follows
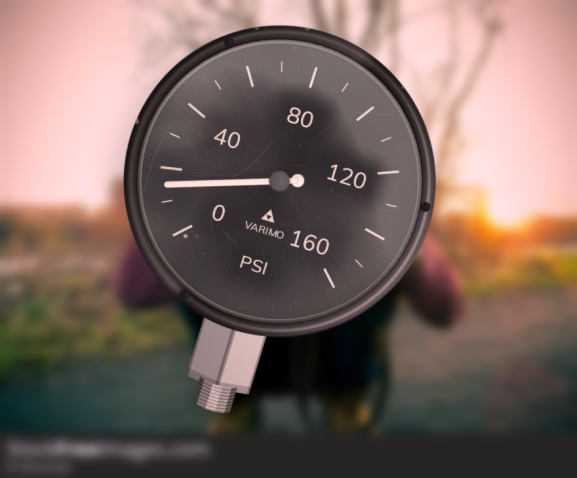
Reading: 15; psi
